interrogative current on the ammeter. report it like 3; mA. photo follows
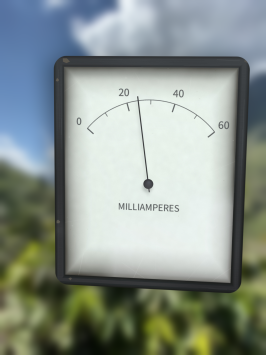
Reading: 25; mA
